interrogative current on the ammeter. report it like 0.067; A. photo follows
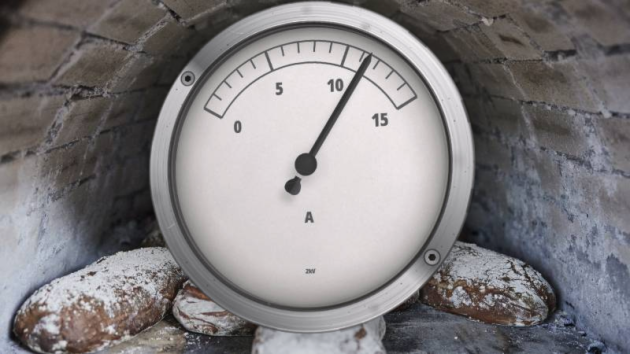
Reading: 11.5; A
